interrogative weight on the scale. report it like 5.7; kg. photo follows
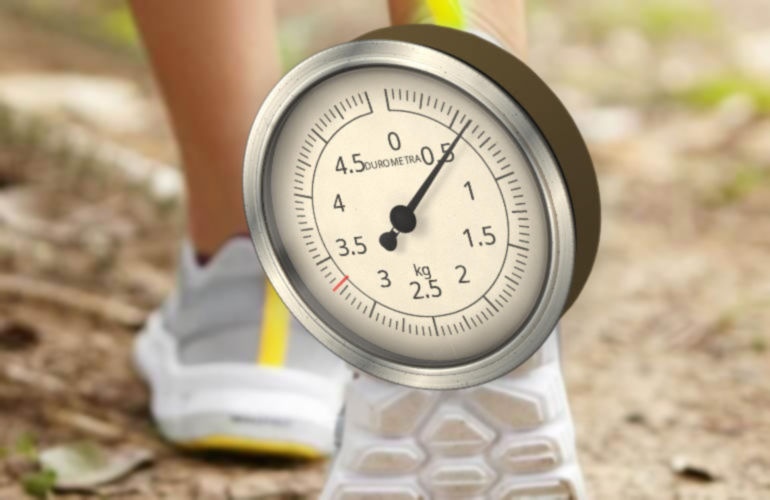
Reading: 0.6; kg
